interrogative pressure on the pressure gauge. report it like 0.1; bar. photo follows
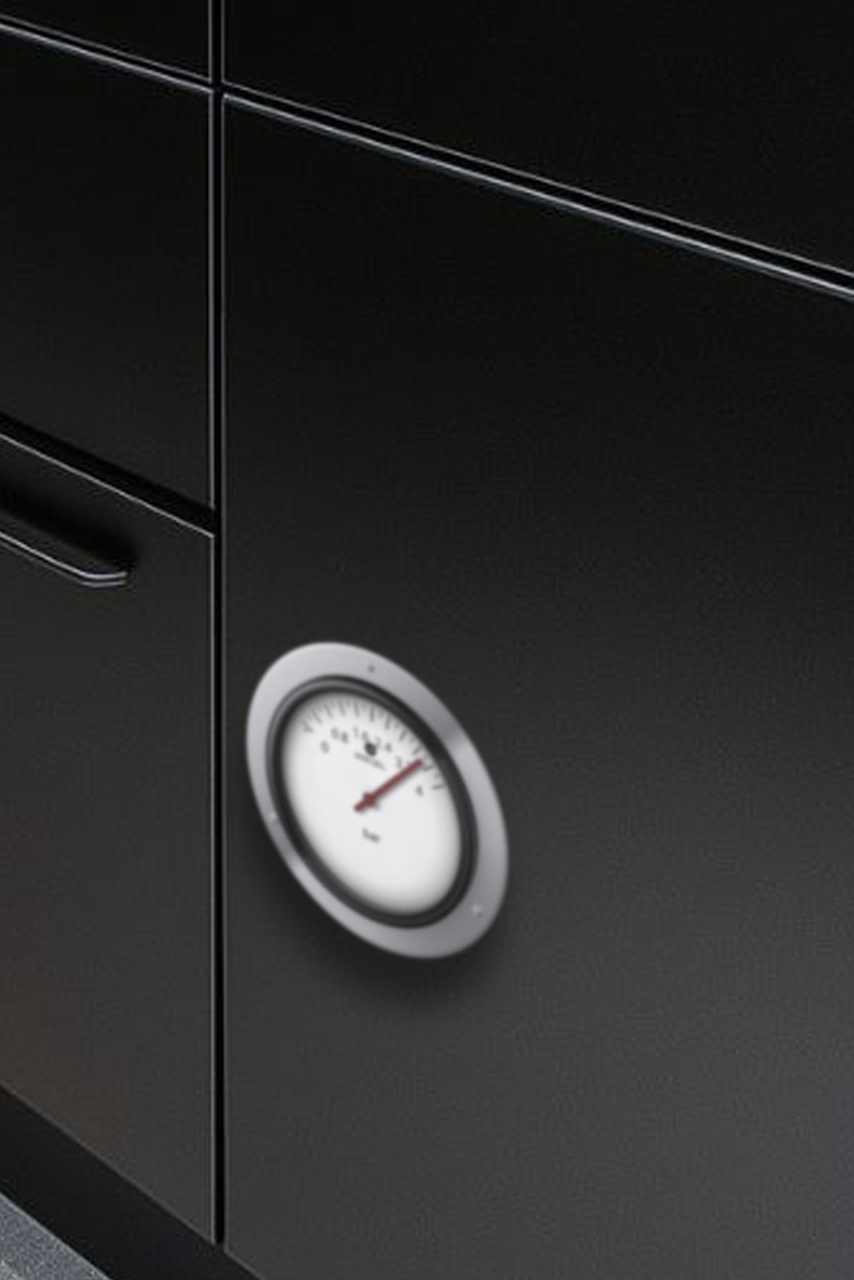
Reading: 3.4; bar
